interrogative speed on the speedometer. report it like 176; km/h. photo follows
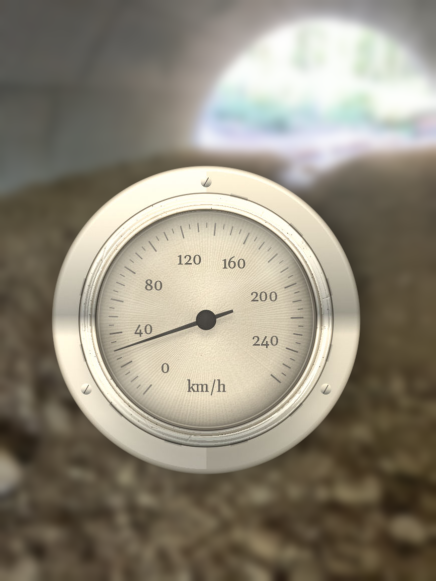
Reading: 30; km/h
